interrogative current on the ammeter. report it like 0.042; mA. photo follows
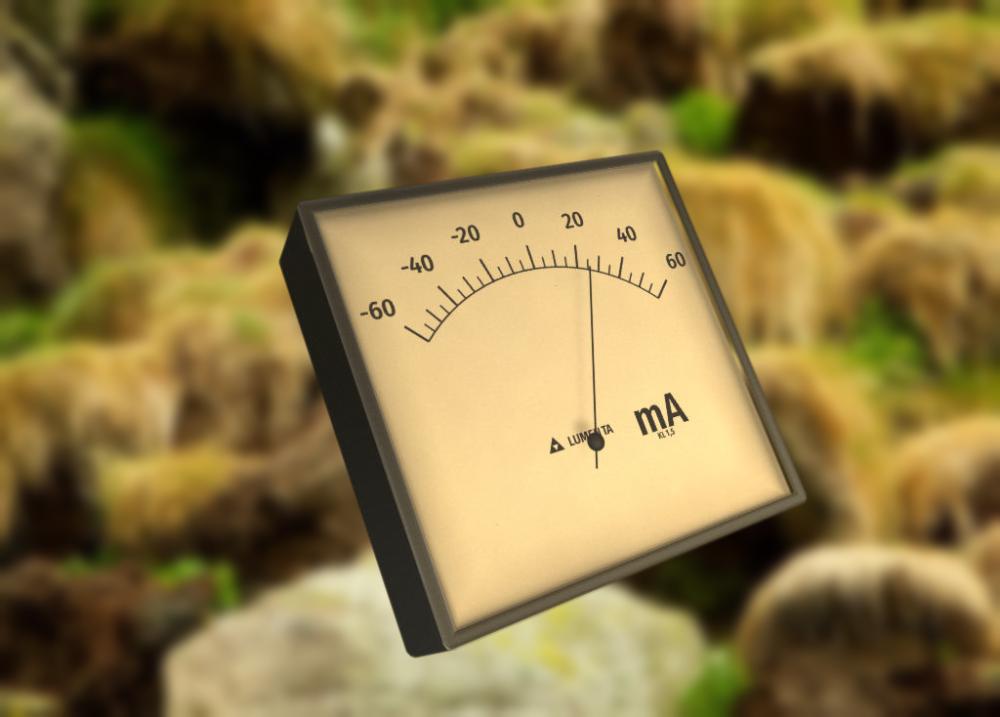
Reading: 25; mA
